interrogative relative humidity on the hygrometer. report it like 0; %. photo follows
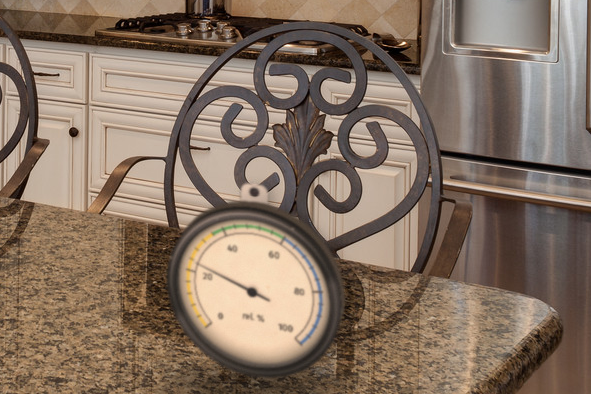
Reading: 24; %
